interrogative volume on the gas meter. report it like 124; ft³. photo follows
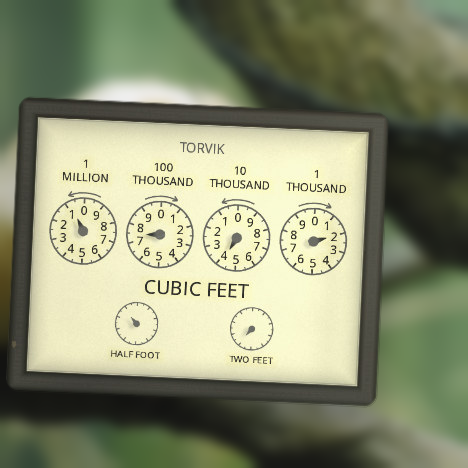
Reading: 74200; ft³
